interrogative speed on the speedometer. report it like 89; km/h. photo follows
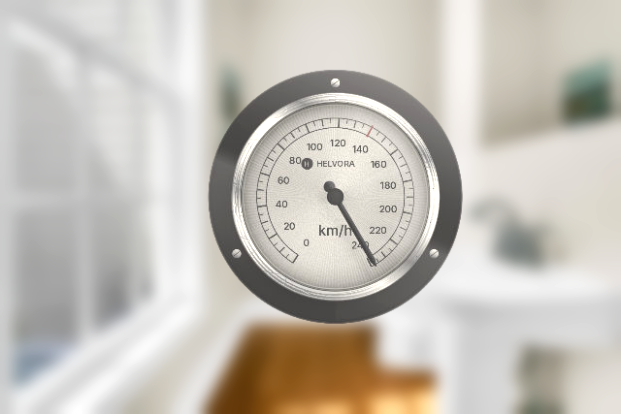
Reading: 237.5; km/h
